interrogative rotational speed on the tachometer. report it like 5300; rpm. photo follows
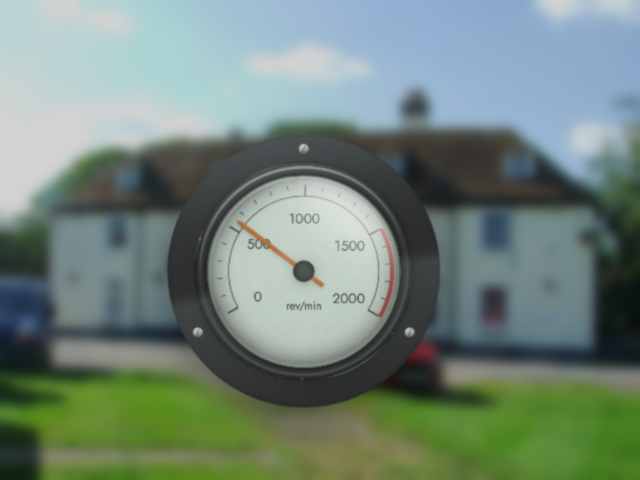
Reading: 550; rpm
